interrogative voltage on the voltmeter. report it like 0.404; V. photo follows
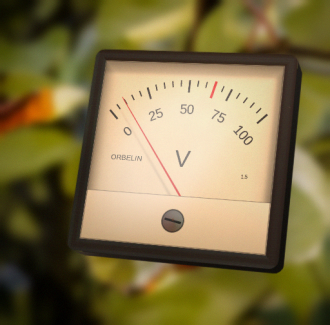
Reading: 10; V
